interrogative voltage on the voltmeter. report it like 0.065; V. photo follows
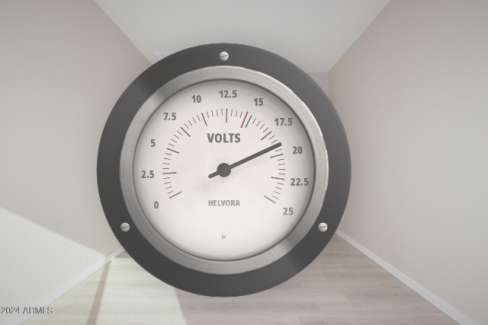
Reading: 19; V
